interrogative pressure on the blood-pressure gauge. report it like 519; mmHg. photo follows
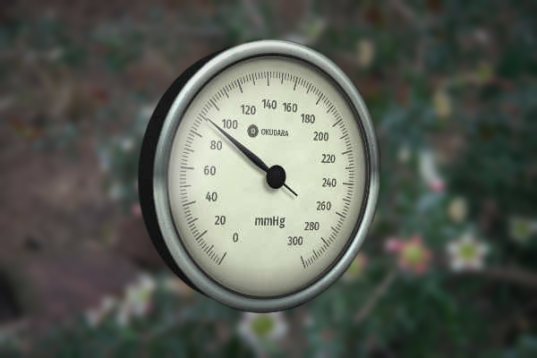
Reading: 90; mmHg
